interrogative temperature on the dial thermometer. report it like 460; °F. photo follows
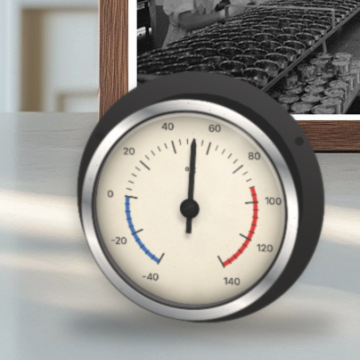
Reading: 52; °F
